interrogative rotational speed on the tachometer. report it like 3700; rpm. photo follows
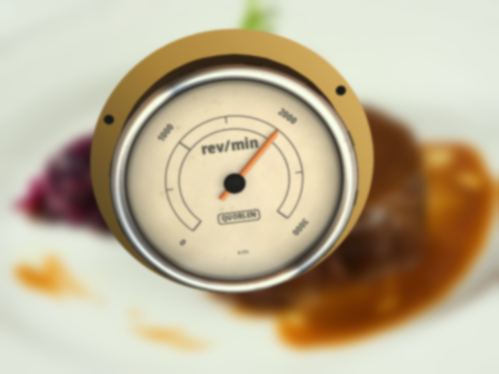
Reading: 2000; rpm
